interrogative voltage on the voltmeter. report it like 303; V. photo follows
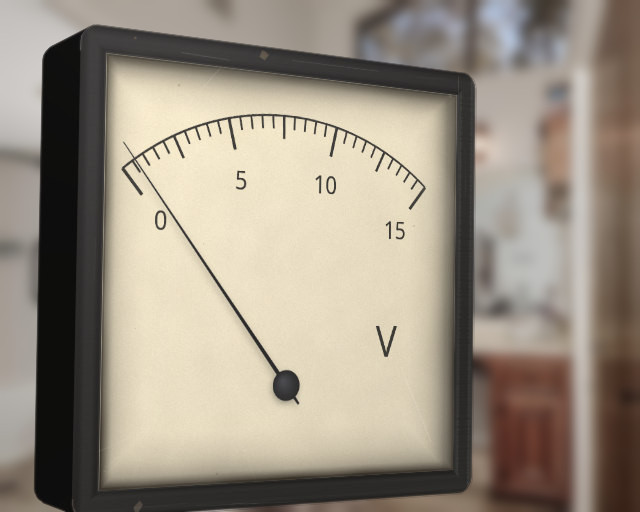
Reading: 0.5; V
